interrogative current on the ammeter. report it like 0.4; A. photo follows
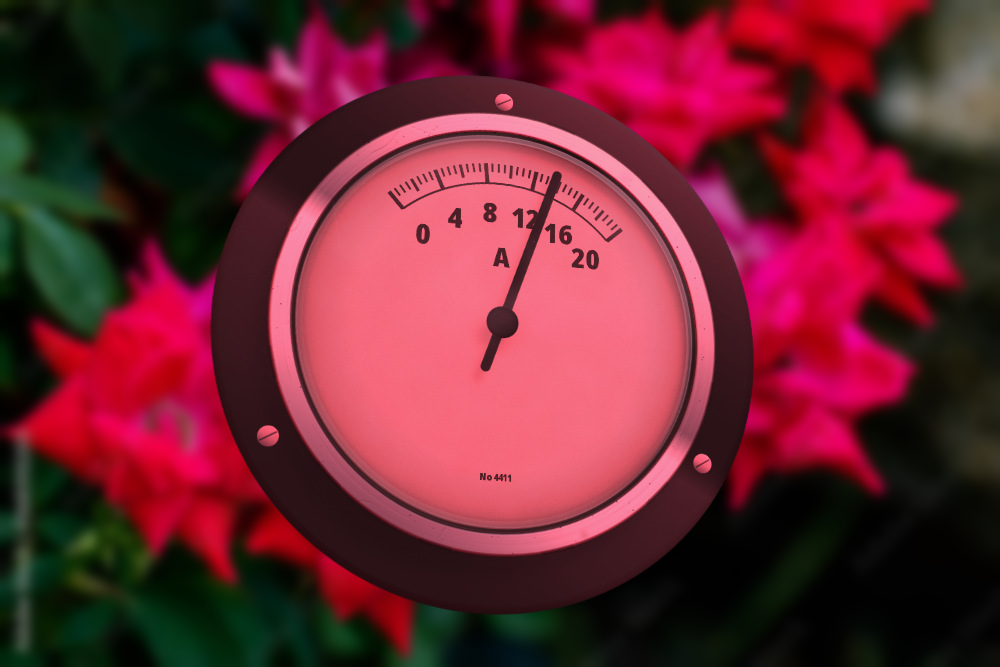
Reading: 13.5; A
